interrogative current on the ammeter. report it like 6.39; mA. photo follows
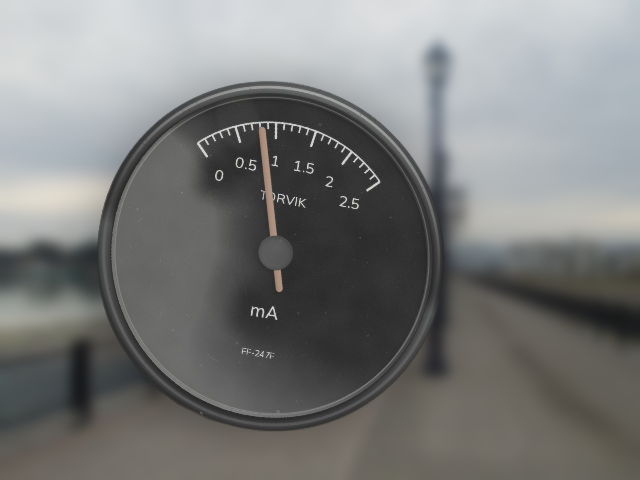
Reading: 0.8; mA
